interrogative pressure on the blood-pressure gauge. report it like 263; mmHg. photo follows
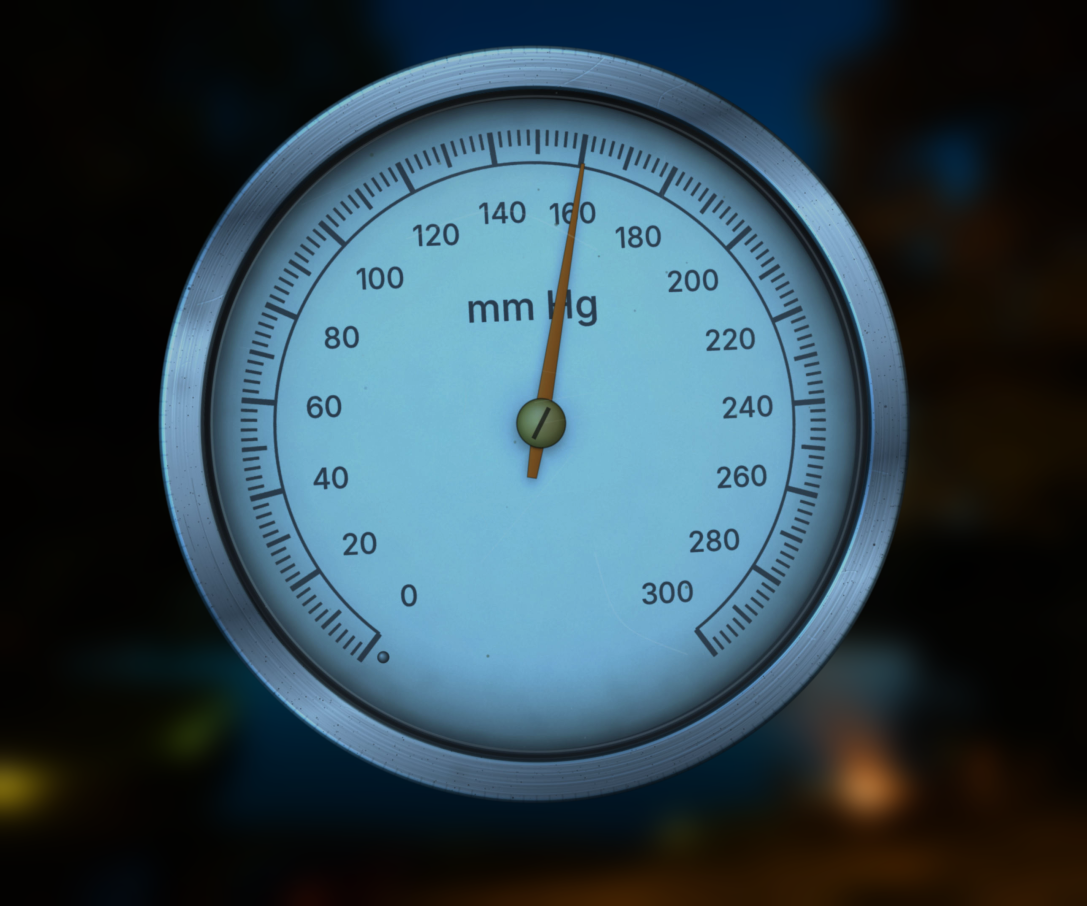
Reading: 160; mmHg
